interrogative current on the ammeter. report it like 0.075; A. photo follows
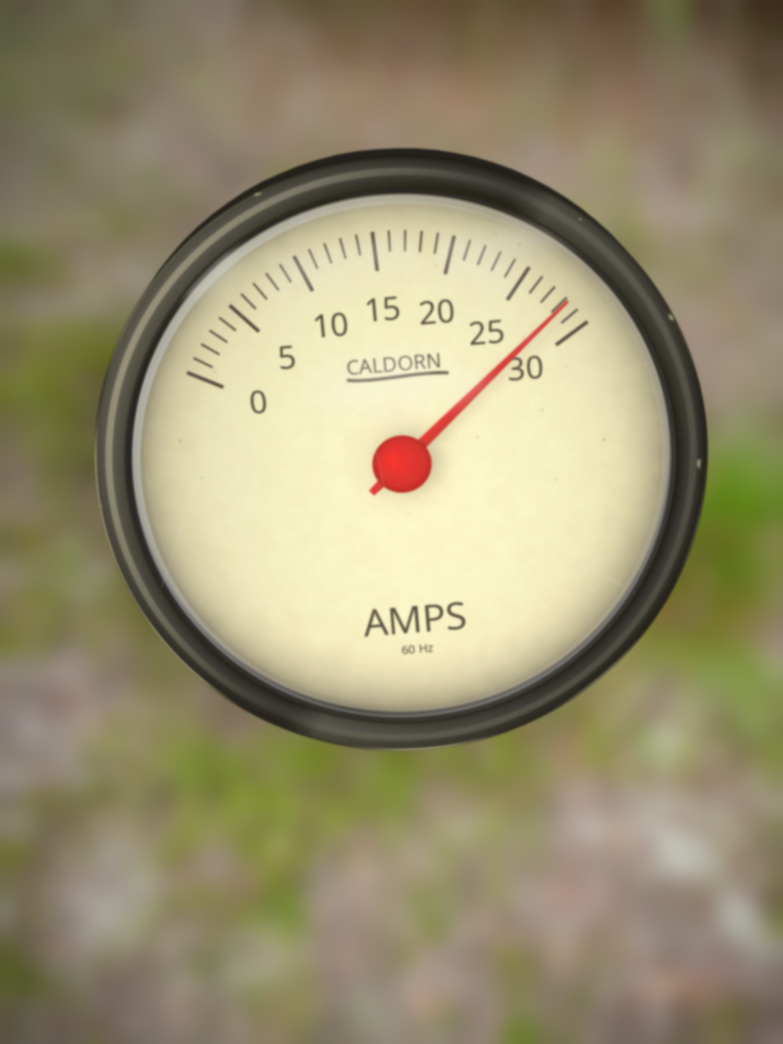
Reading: 28; A
